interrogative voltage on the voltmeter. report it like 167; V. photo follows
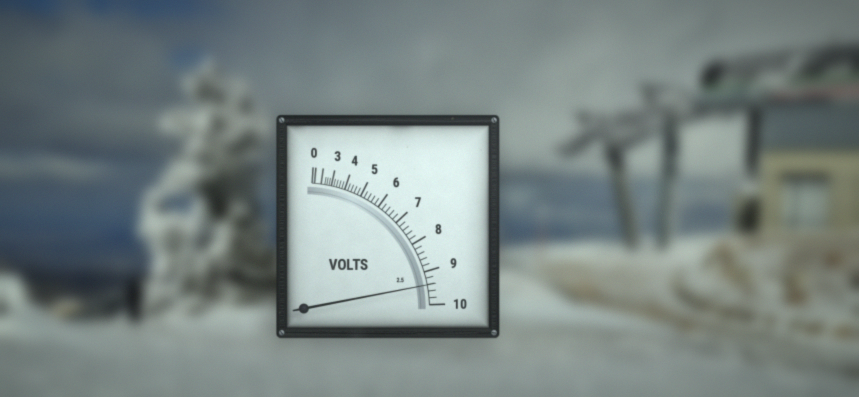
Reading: 9.4; V
